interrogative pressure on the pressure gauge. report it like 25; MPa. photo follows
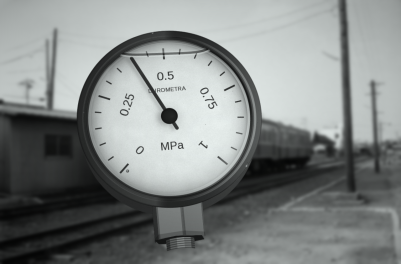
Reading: 0.4; MPa
